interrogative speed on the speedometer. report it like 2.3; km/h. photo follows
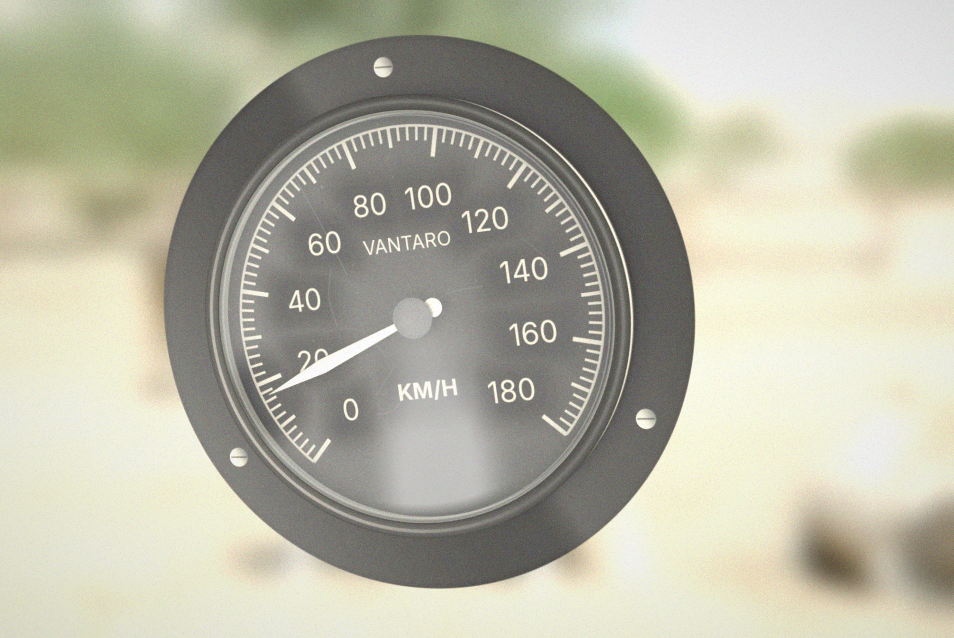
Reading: 17; km/h
